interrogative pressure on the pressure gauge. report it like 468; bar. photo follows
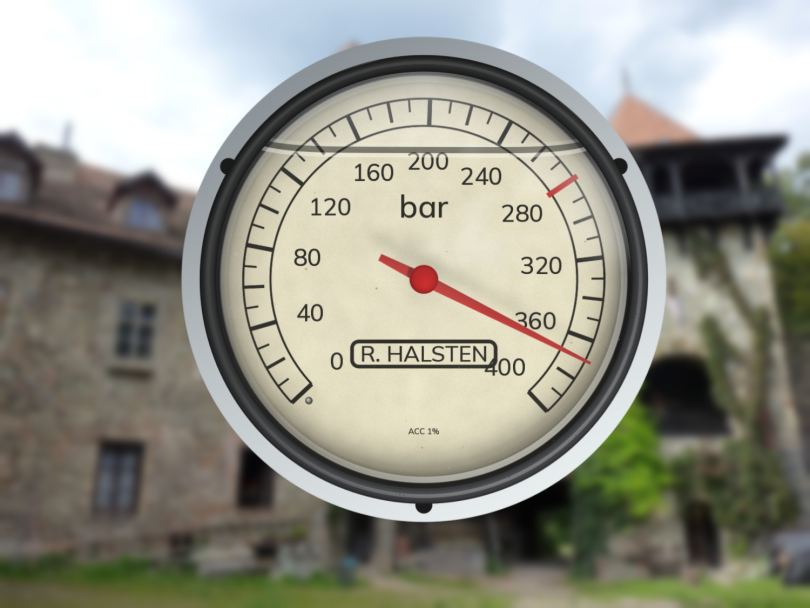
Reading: 370; bar
